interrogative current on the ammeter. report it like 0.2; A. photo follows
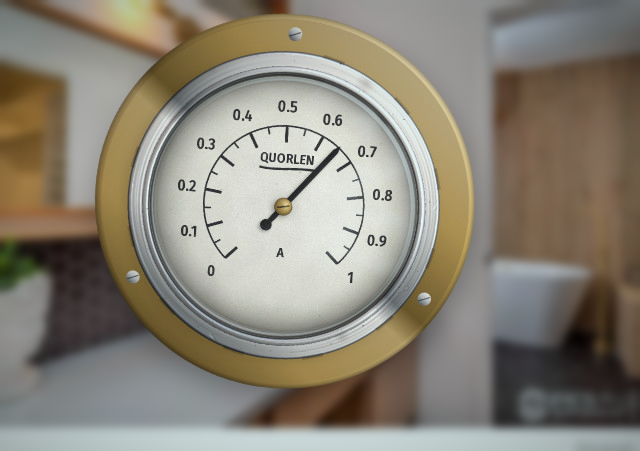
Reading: 0.65; A
